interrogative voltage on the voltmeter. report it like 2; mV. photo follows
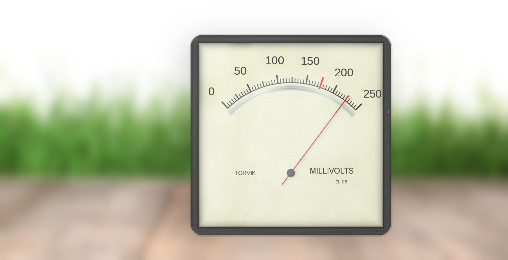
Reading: 225; mV
